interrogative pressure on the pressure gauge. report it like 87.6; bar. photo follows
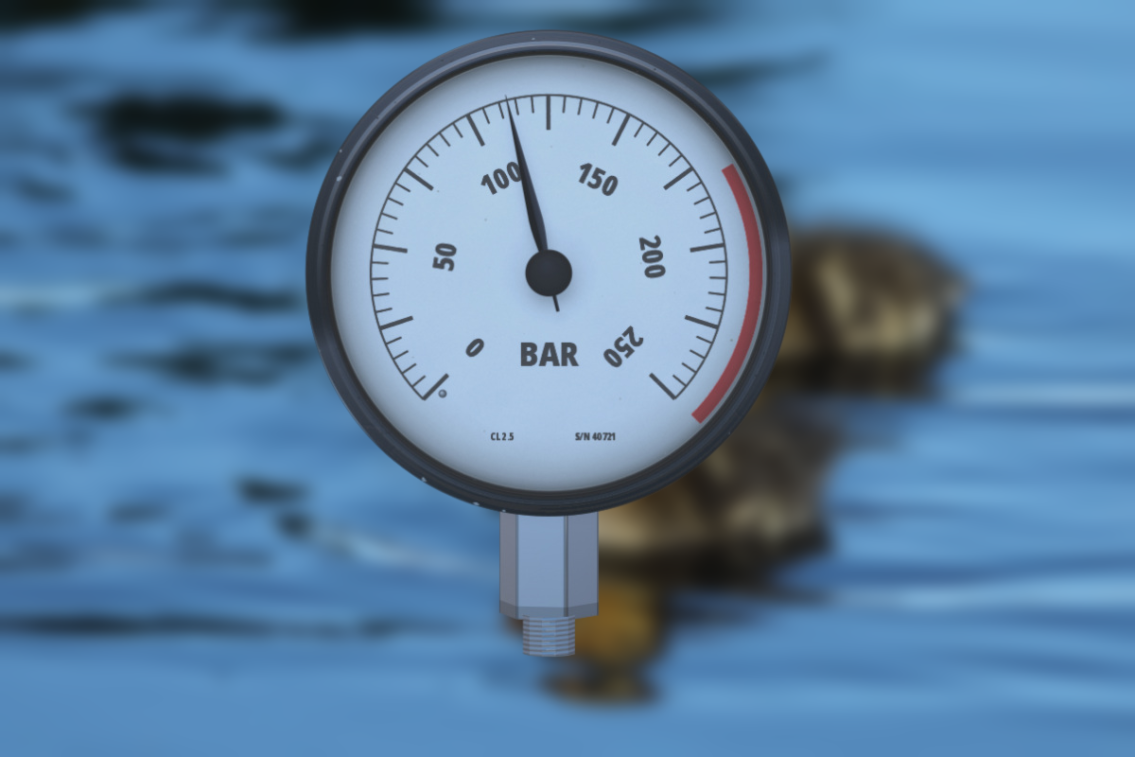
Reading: 112.5; bar
